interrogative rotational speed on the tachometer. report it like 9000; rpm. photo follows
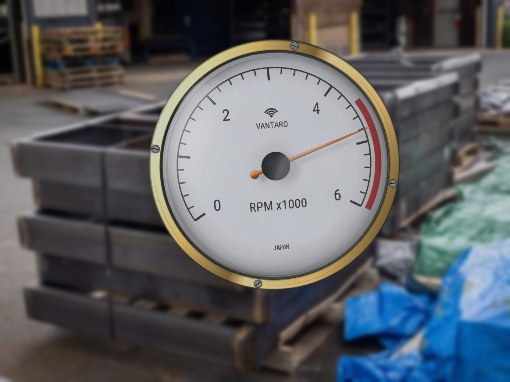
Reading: 4800; rpm
